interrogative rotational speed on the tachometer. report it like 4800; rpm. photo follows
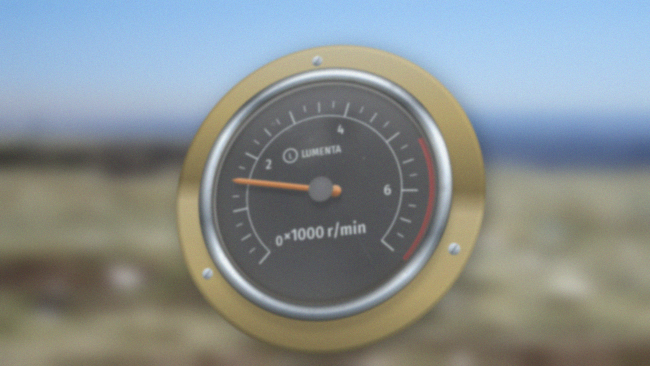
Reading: 1500; rpm
